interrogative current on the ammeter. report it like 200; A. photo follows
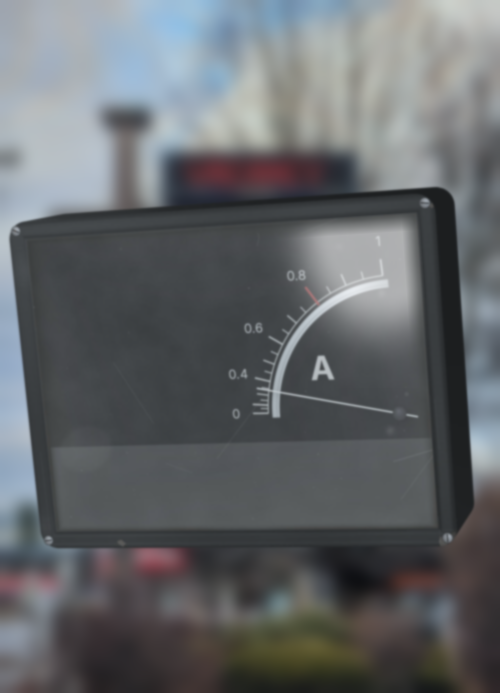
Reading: 0.35; A
